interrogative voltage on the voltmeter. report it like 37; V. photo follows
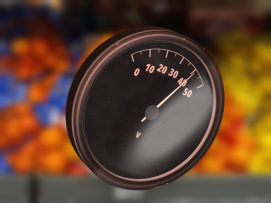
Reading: 40; V
